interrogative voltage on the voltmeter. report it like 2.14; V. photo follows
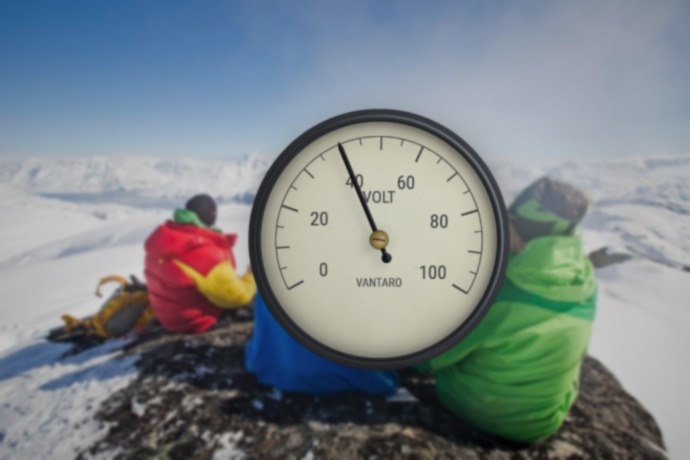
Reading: 40; V
